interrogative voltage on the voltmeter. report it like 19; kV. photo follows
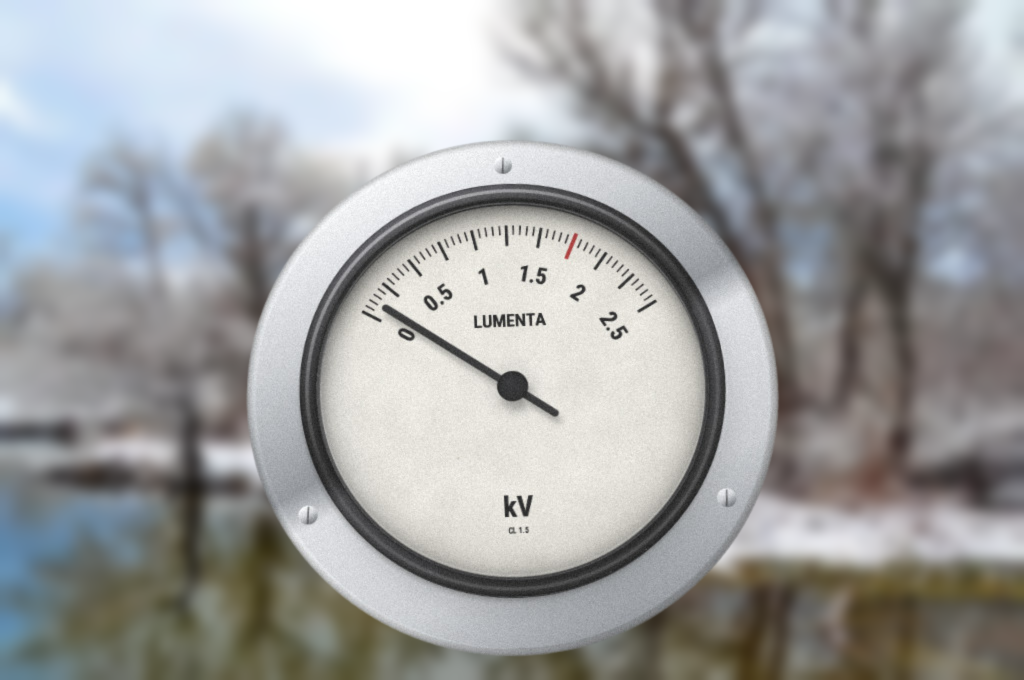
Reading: 0.1; kV
